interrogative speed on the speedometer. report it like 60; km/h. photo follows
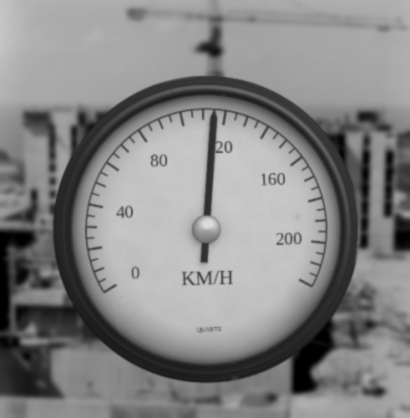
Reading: 115; km/h
